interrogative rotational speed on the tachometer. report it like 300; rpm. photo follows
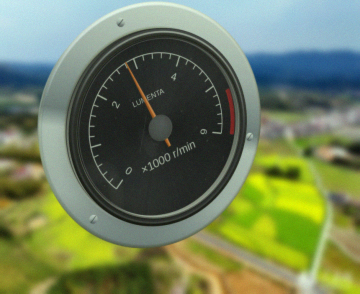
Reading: 2800; rpm
